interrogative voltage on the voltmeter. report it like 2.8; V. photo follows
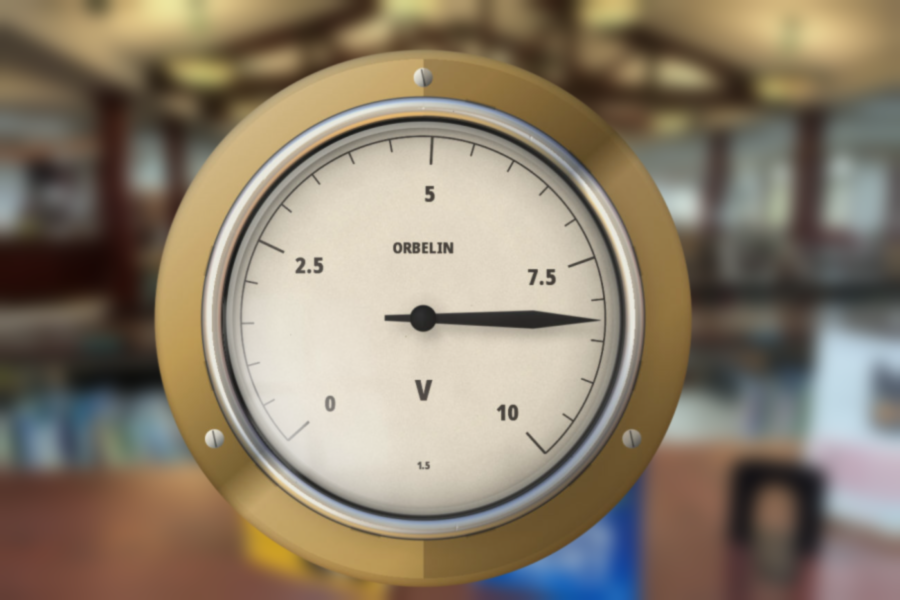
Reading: 8.25; V
